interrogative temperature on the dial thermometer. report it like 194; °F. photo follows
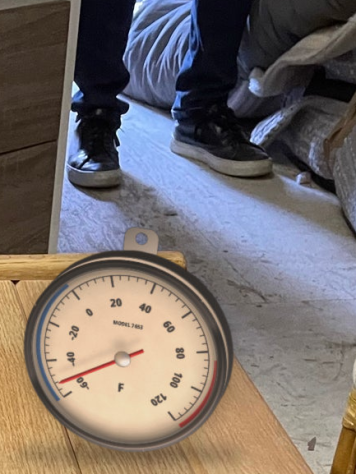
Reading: -52; °F
